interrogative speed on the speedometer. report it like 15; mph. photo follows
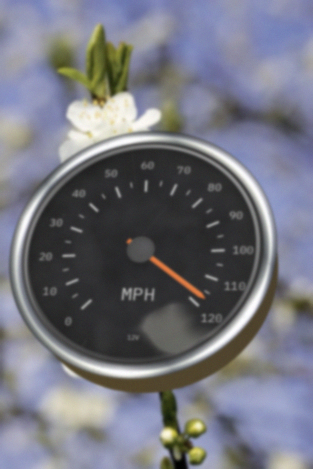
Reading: 117.5; mph
